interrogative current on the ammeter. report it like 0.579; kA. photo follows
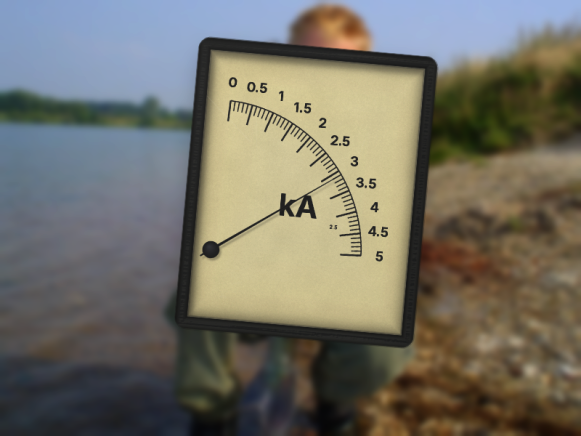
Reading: 3.1; kA
